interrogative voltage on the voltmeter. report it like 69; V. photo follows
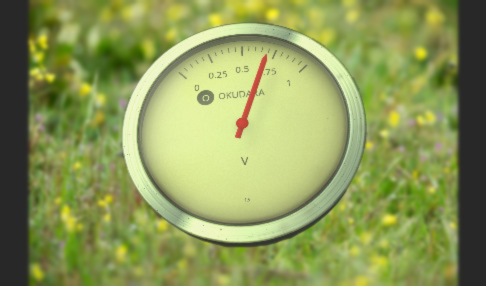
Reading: 0.7; V
